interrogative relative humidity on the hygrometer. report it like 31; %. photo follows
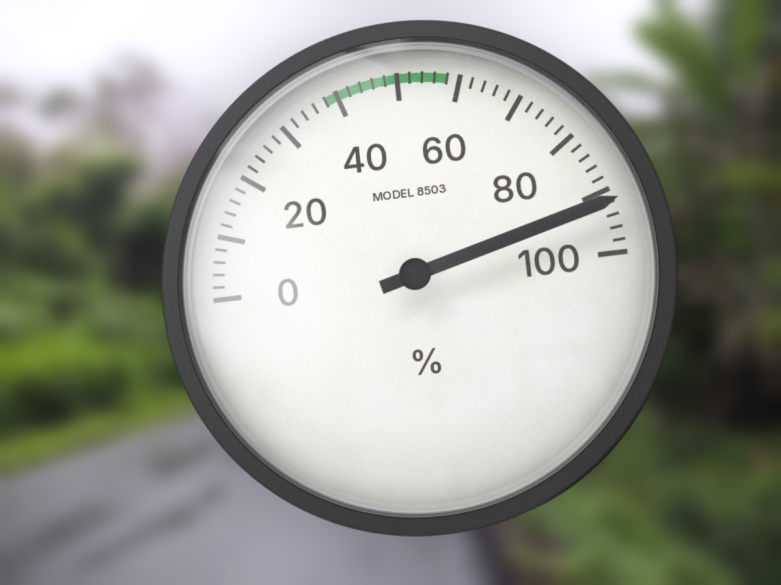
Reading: 92; %
